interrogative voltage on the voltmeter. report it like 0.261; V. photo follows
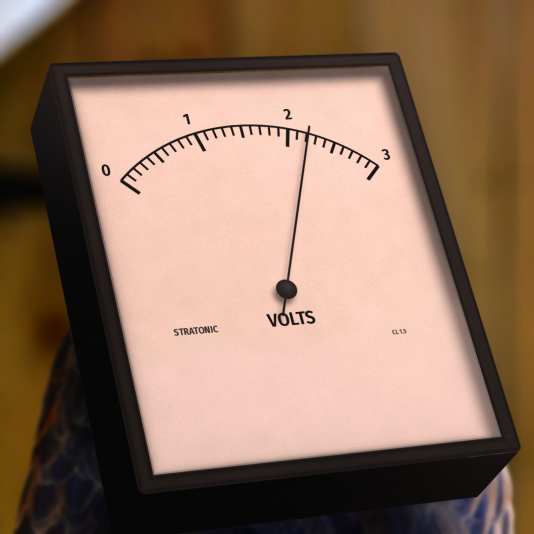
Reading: 2.2; V
